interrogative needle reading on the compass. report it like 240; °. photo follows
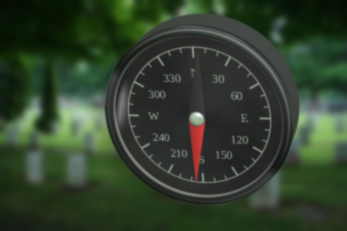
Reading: 185; °
